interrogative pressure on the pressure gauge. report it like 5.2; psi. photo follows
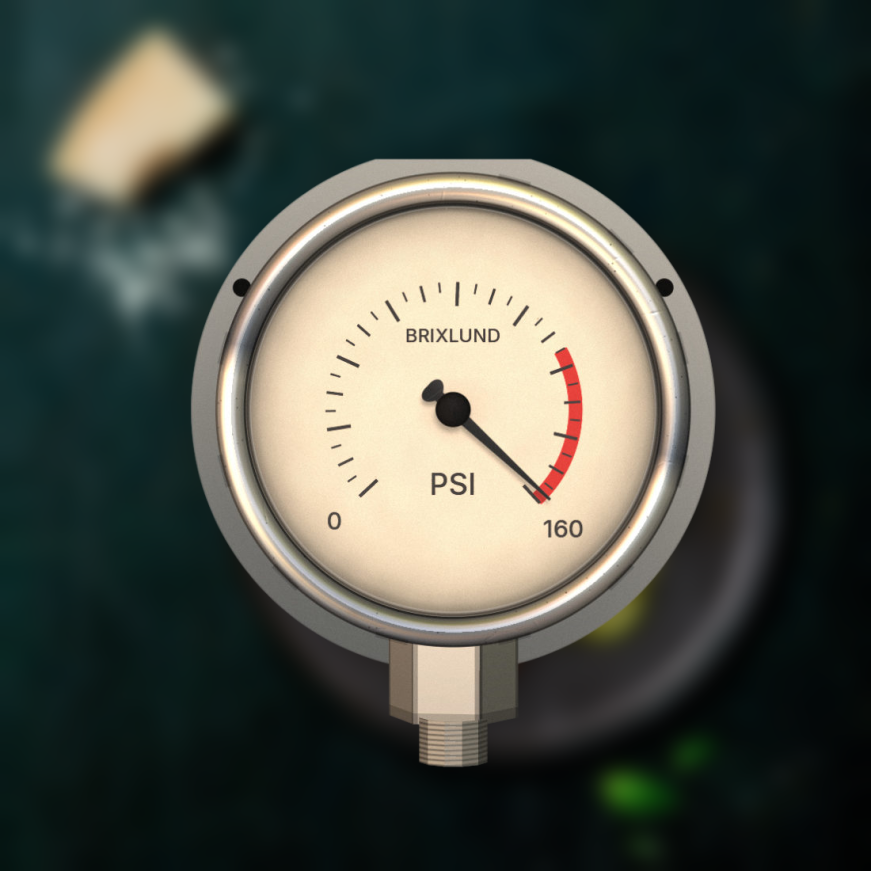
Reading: 157.5; psi
